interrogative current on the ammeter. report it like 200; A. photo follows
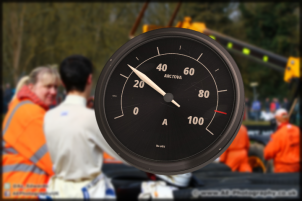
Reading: 25; A
